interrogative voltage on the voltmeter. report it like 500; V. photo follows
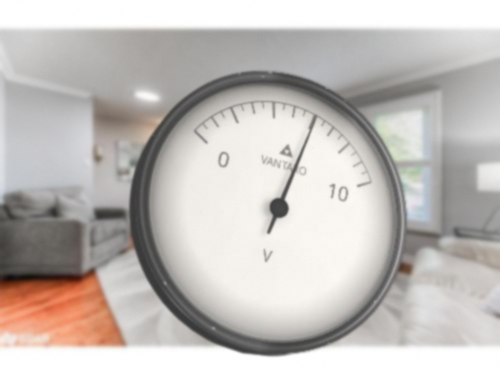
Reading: 6; V
